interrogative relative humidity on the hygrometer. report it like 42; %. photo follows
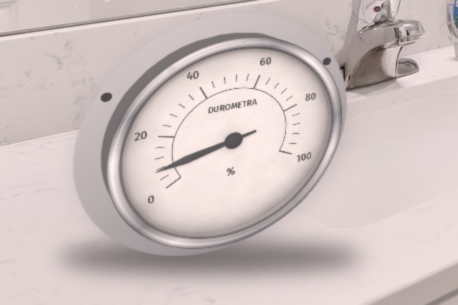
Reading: 8; %
